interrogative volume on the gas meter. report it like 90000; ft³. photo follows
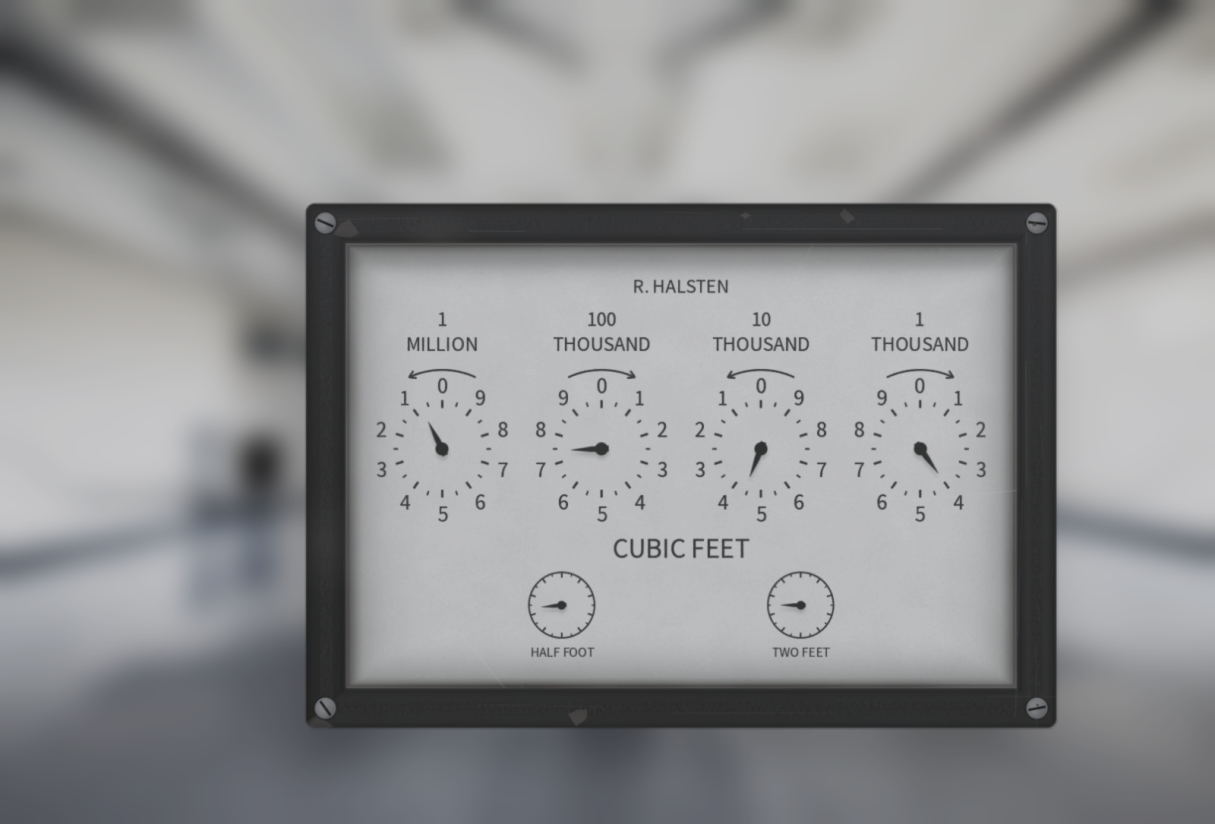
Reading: 74400; ft³
